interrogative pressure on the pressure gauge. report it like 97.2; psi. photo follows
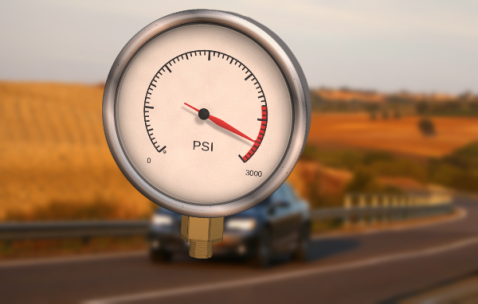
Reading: 2750; psi
